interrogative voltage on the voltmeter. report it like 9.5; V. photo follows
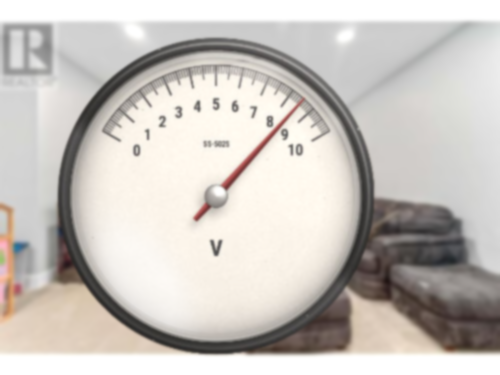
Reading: 8.5; V
